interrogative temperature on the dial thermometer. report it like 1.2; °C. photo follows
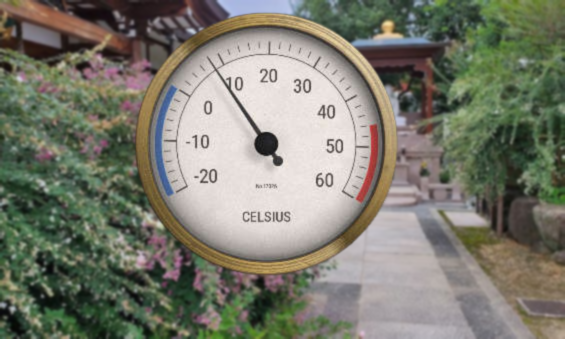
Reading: 8; °C
